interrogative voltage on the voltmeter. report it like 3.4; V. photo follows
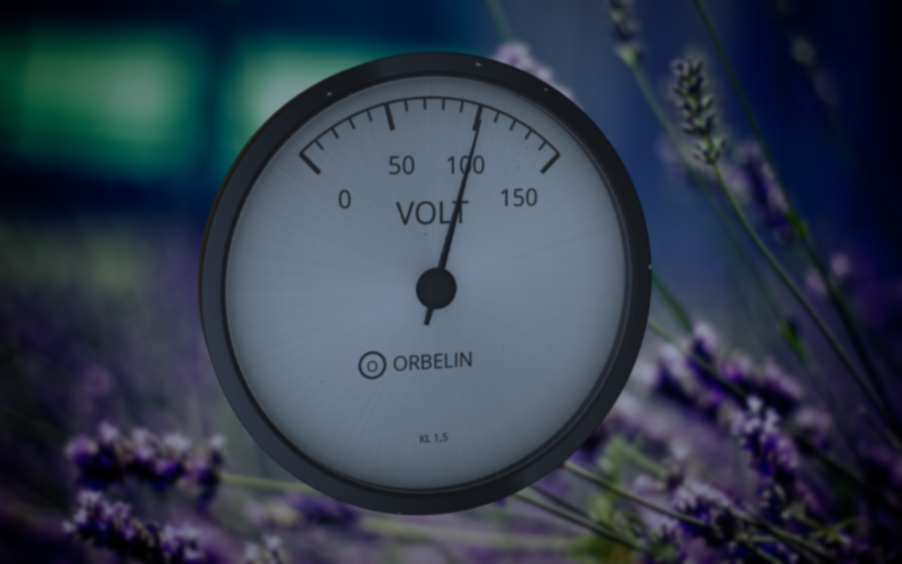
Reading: 100; V
